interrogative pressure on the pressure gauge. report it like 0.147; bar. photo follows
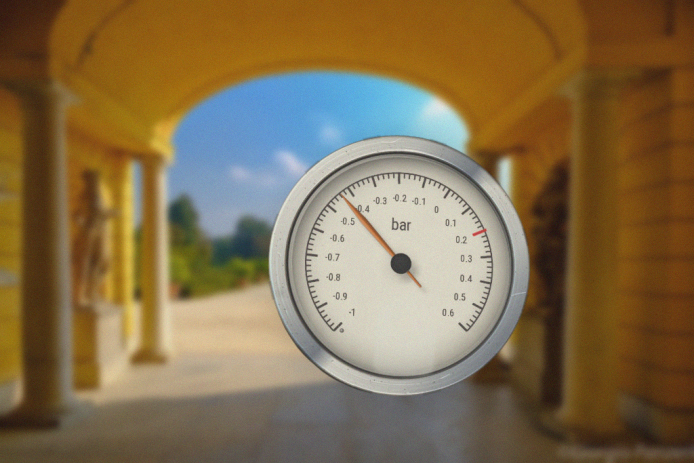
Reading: -0.44; bar
